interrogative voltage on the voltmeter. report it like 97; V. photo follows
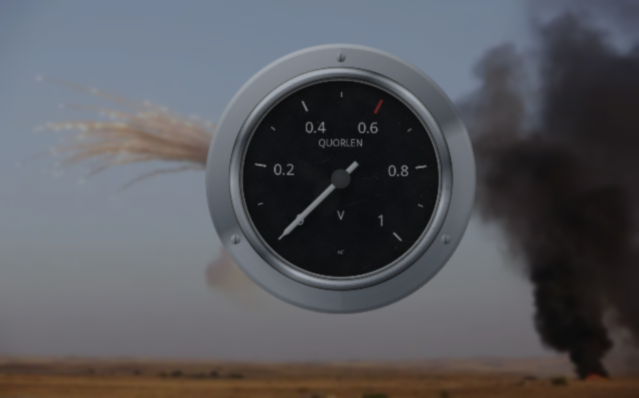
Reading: 0; V
